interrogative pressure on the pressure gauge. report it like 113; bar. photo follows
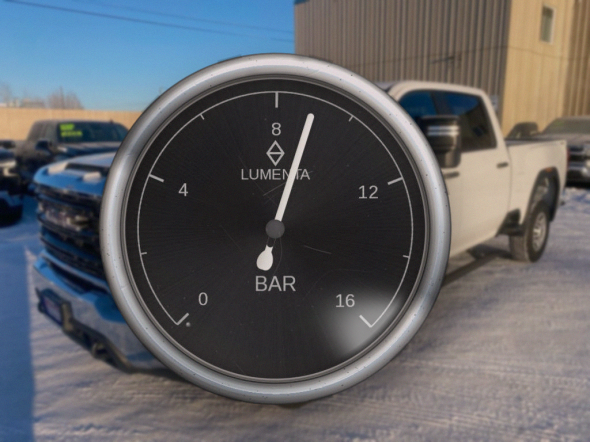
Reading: 9; bar
